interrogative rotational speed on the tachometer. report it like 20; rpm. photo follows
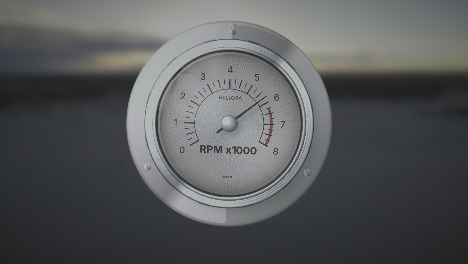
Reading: 5750; rpm
